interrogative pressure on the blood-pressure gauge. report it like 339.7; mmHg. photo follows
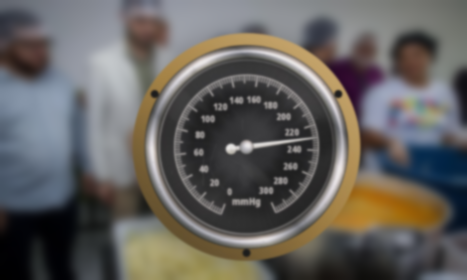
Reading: 230; mmHg
